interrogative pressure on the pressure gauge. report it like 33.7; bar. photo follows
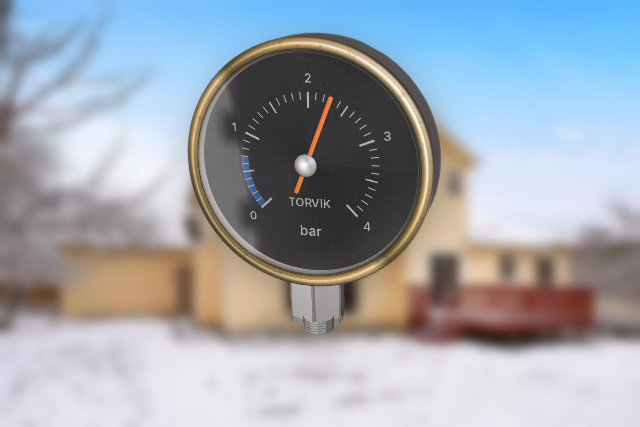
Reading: 2.3; bar
